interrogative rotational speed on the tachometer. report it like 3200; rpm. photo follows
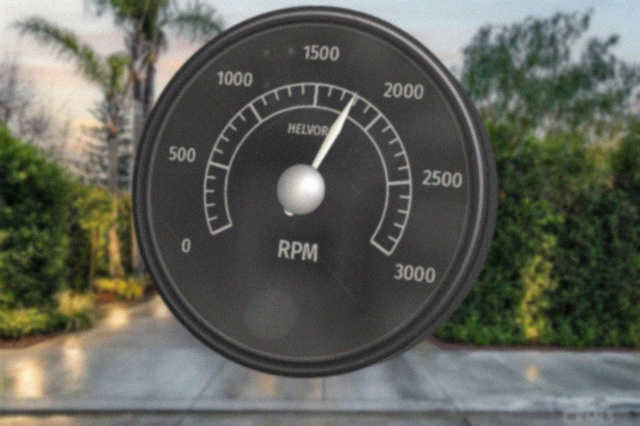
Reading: 1800; rpm
